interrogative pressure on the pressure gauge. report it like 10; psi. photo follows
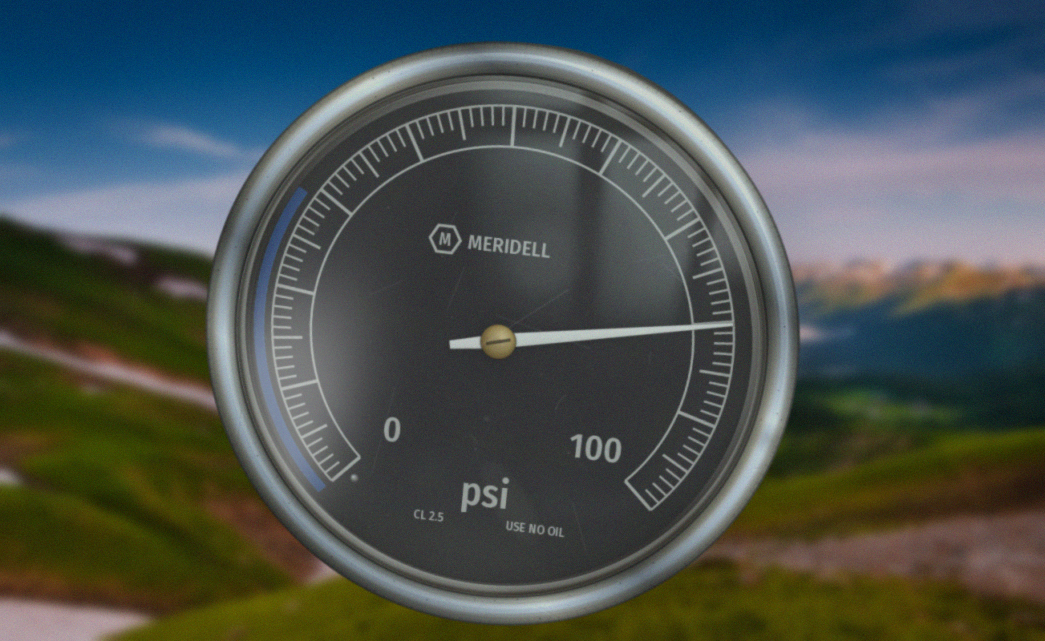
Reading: 80; psi
